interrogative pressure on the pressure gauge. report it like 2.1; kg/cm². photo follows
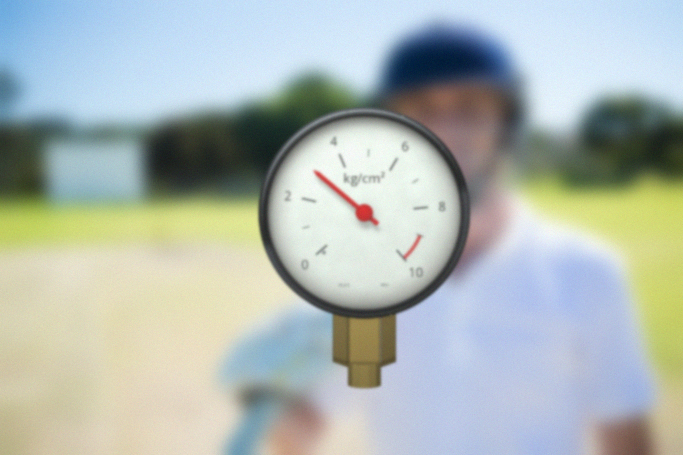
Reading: 3; kg/cm²
